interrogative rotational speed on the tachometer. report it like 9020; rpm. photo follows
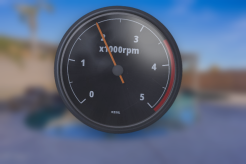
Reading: 2000; rpm
